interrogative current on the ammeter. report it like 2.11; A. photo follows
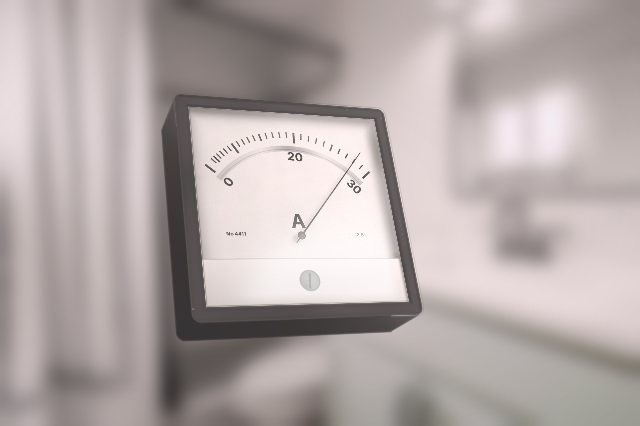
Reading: 28; A
